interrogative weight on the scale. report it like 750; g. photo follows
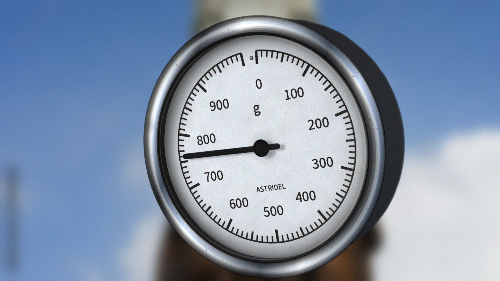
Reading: 760; g
